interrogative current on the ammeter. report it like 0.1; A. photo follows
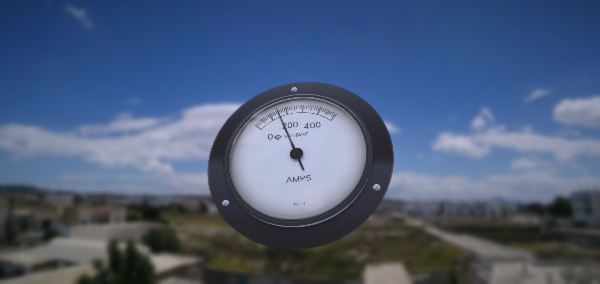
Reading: 150; A
